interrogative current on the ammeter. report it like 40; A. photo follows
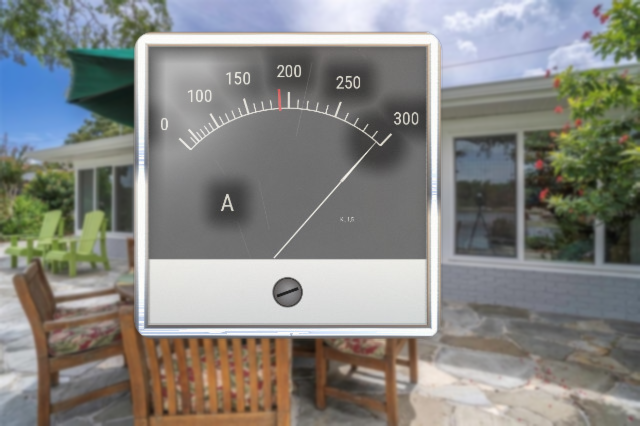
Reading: 295; A
